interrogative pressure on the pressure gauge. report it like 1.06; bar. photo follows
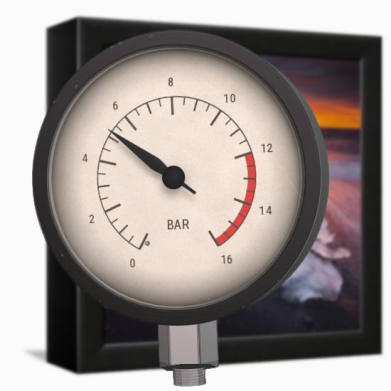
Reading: 5.25; bar
